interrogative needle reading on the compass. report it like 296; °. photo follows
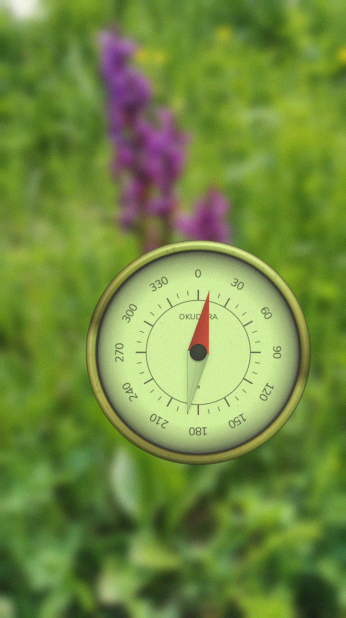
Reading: 10; °
